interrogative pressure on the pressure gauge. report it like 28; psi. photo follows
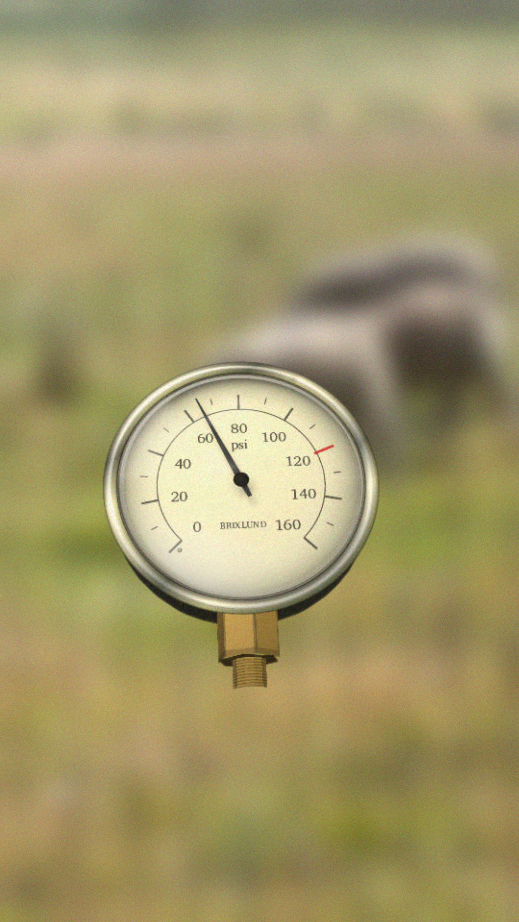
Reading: 65; psi
